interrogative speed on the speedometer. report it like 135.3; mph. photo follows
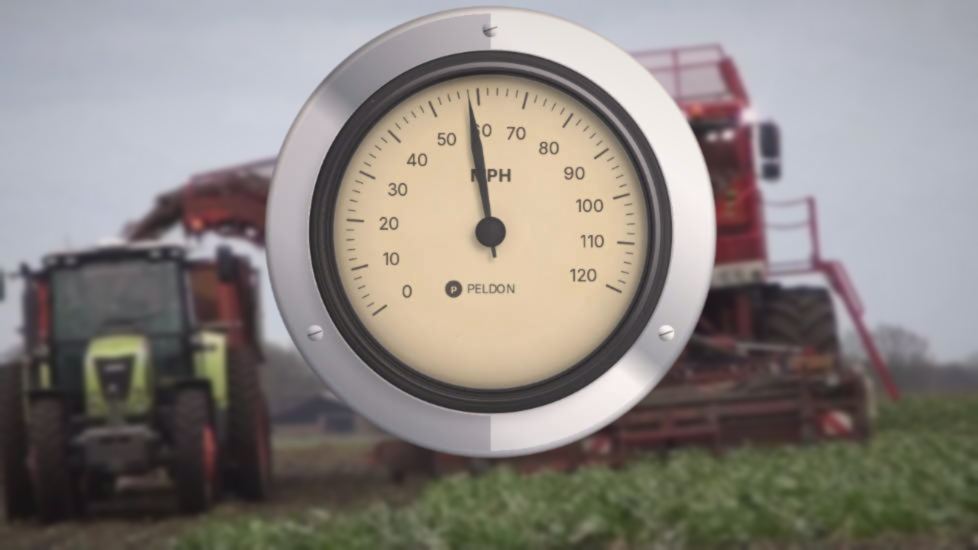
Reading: 58; mph
